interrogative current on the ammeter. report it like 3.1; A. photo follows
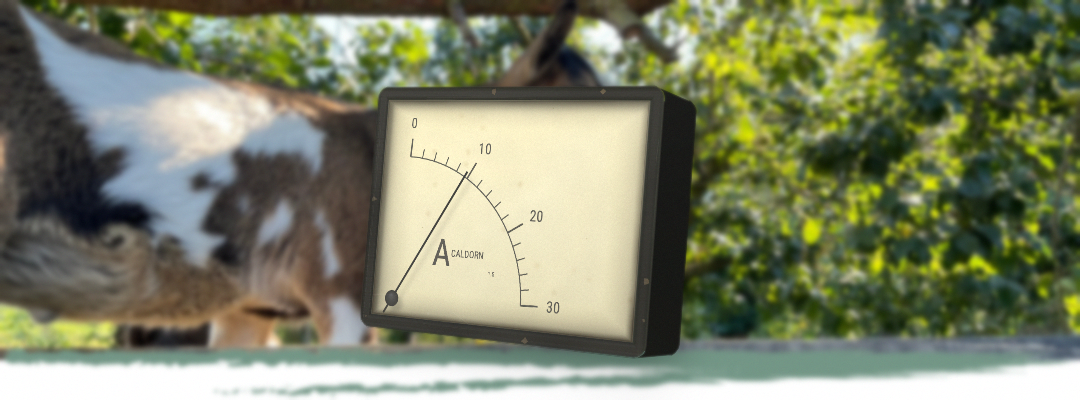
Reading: 10; A
